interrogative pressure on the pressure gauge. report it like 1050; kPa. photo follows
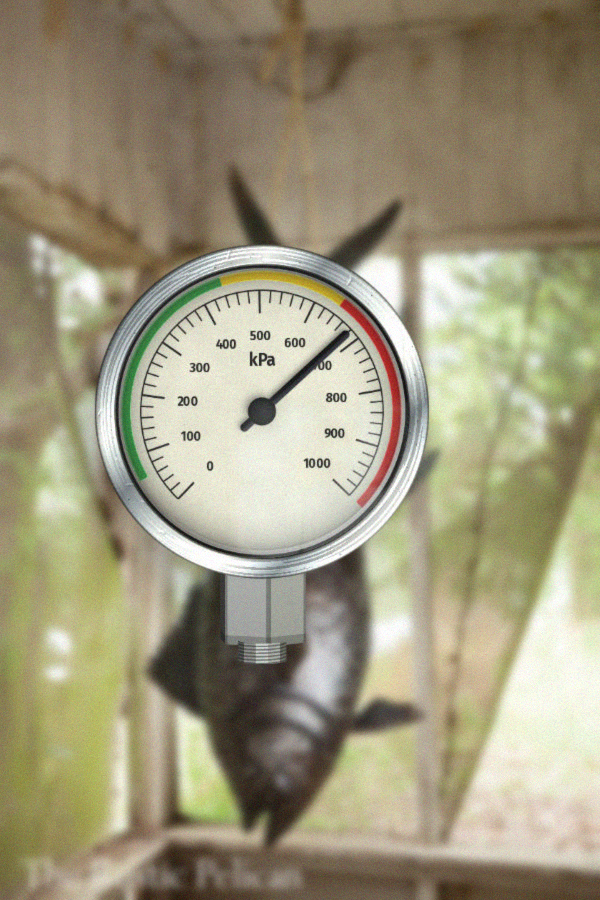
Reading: 680; kPa
